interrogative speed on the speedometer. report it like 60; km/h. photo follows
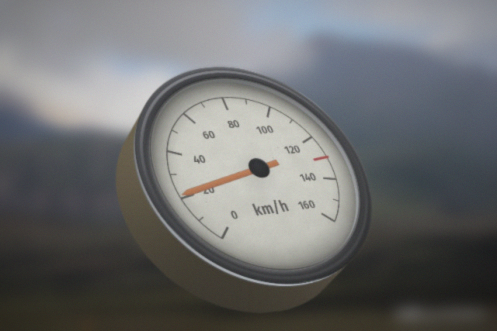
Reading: 20; km/h
